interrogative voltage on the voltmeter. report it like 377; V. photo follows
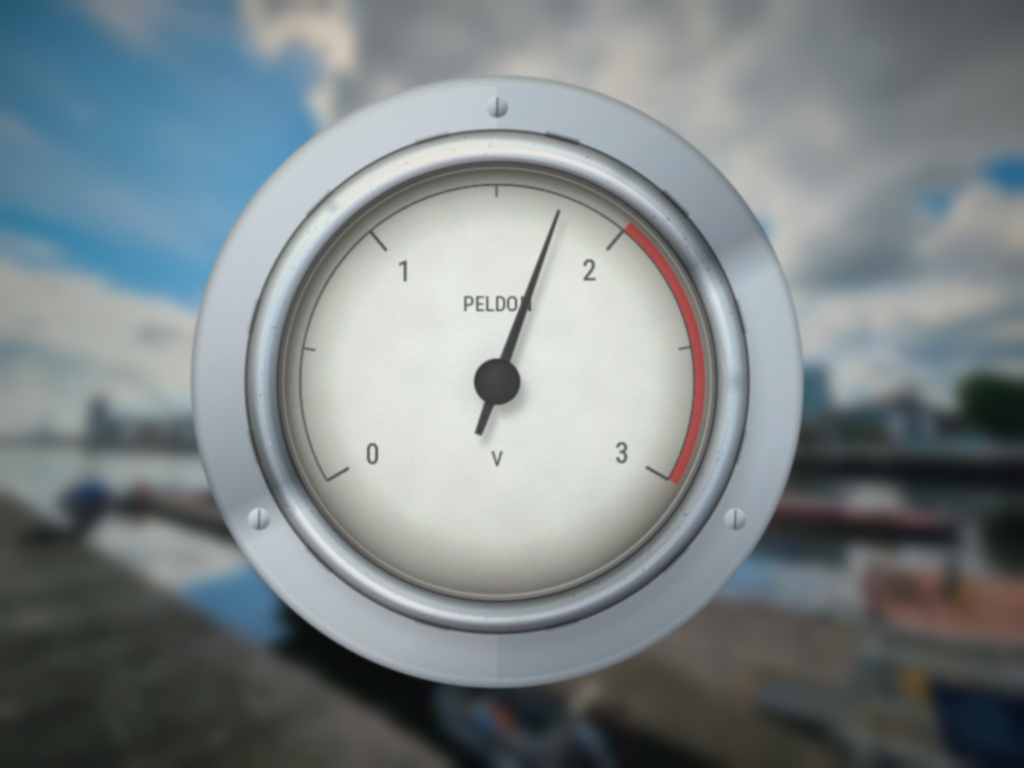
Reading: 1.75; V
